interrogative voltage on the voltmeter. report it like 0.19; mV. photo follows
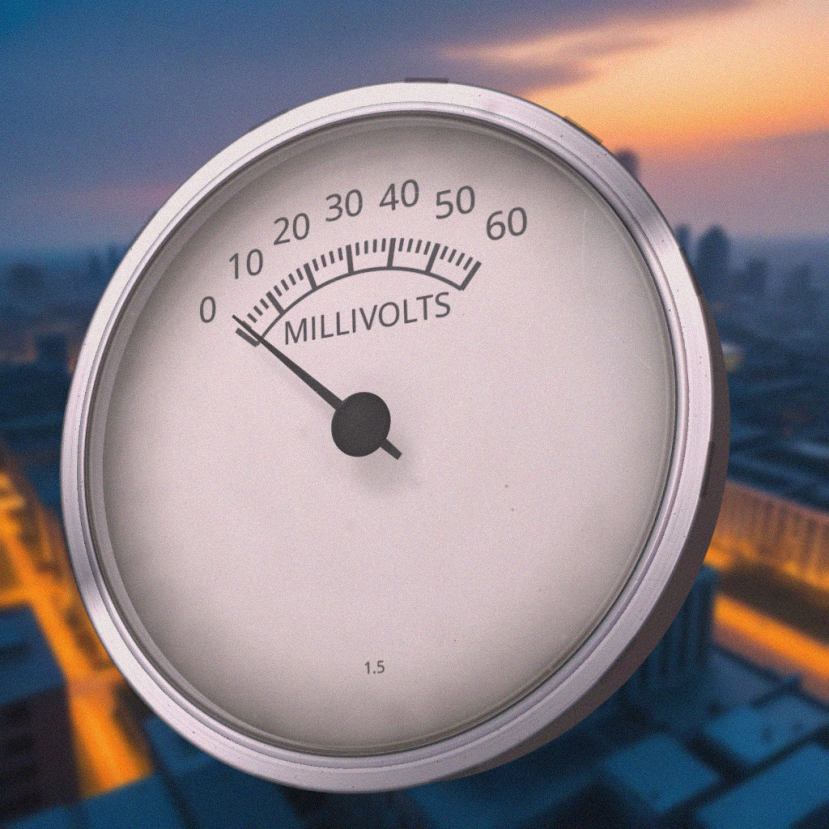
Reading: 2; mV
